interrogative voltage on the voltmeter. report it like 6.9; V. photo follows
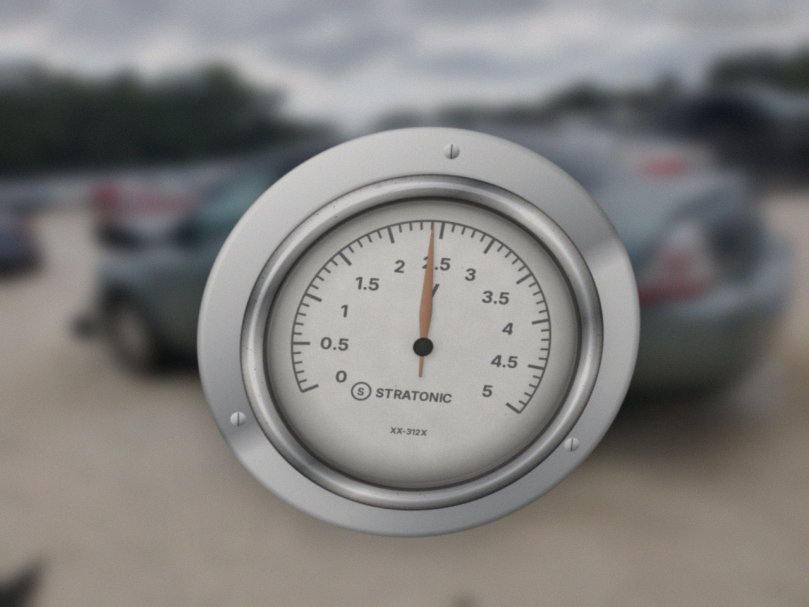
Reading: 2.4; V
